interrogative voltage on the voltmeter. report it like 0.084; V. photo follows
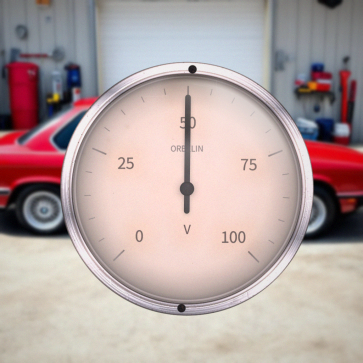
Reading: 50; V
